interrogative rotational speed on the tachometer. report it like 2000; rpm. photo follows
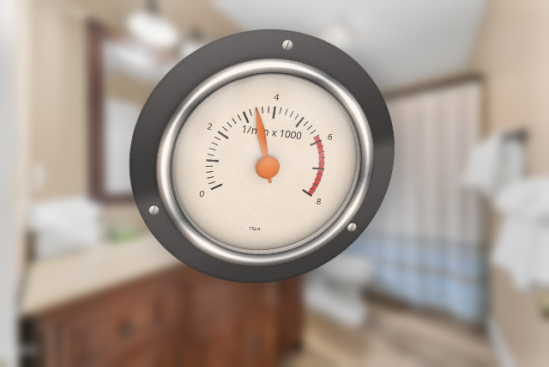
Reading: 3400; rpm
